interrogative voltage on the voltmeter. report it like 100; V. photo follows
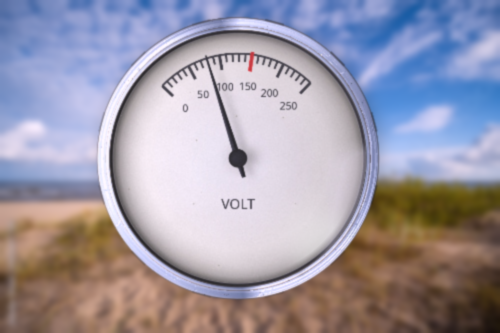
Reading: 80; V
